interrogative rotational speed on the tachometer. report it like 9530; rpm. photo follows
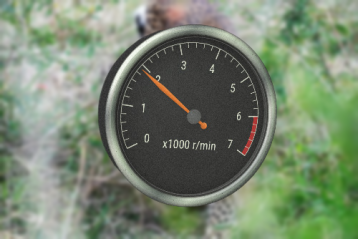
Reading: 1900; rpm
